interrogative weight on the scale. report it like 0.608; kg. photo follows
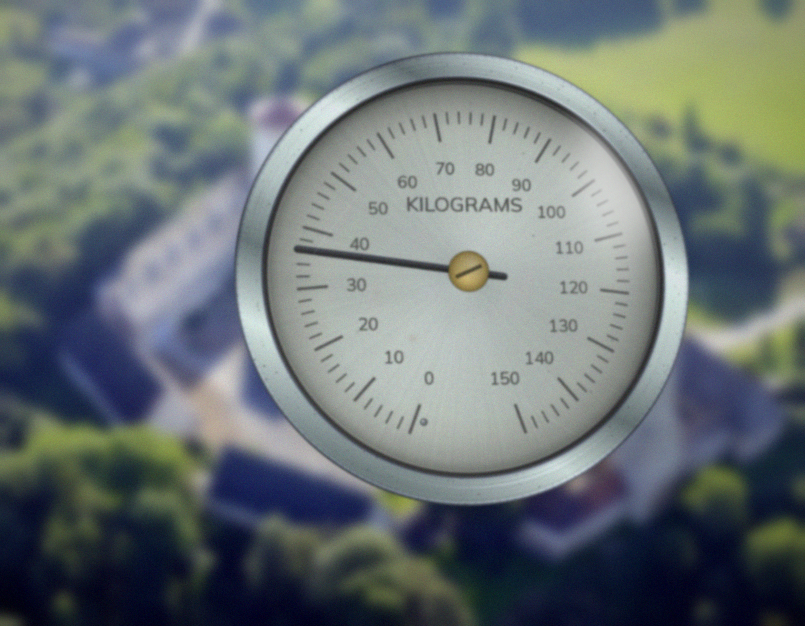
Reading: 36; kg
